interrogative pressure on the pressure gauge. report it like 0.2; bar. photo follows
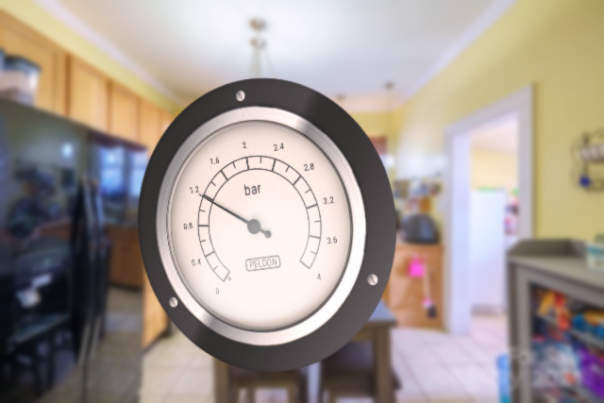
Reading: 1.2; bar
